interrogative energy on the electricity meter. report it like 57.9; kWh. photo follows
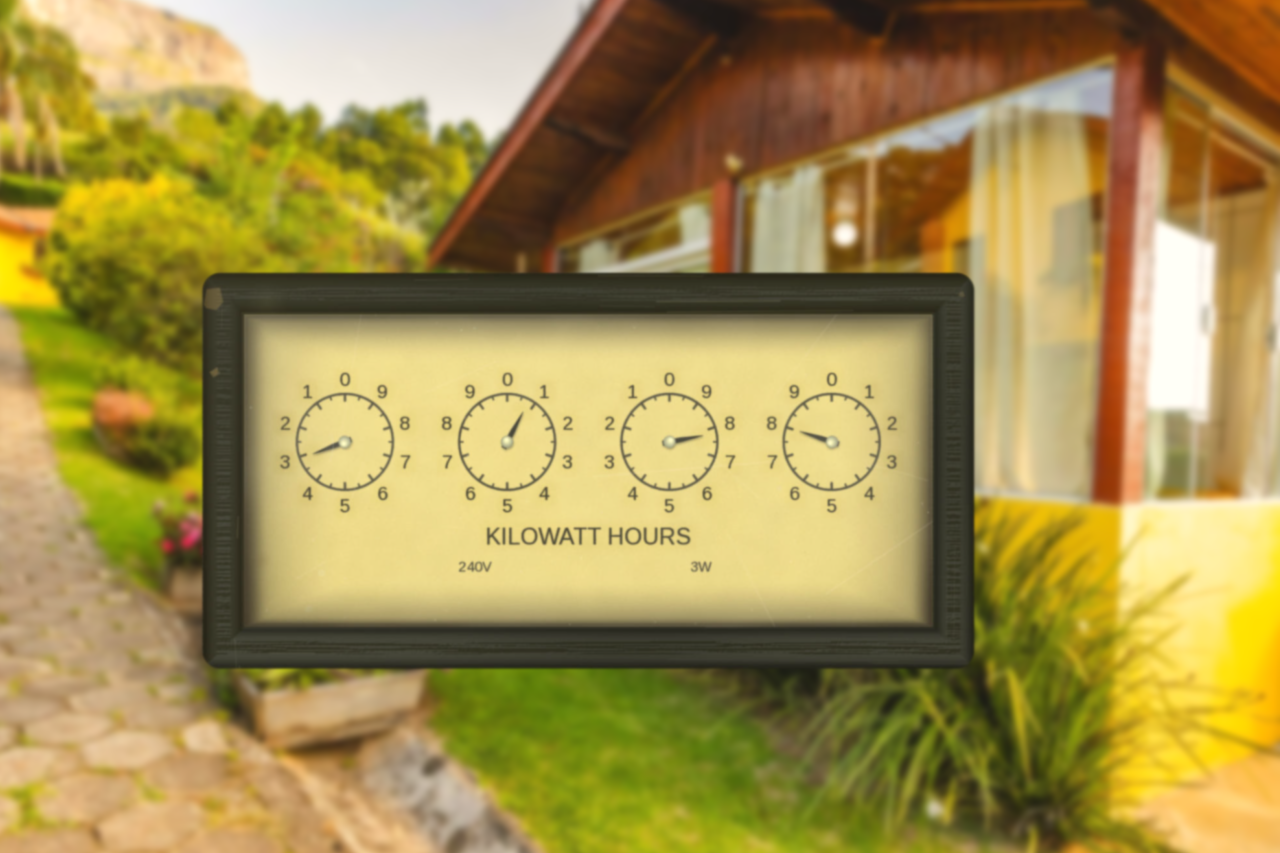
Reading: 3078; kWh
